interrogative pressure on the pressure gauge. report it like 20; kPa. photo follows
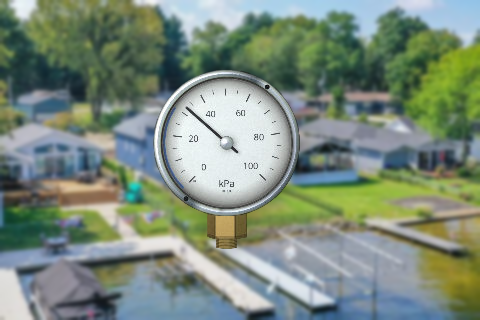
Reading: 32.5; kPa
